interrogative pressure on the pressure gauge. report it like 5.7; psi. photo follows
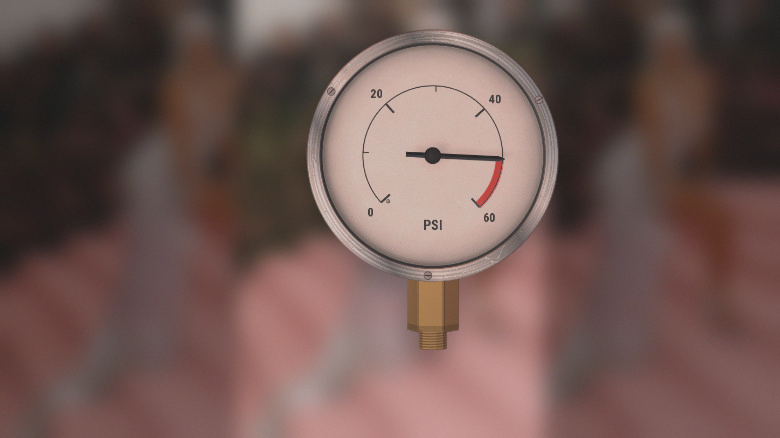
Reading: 50; psi
